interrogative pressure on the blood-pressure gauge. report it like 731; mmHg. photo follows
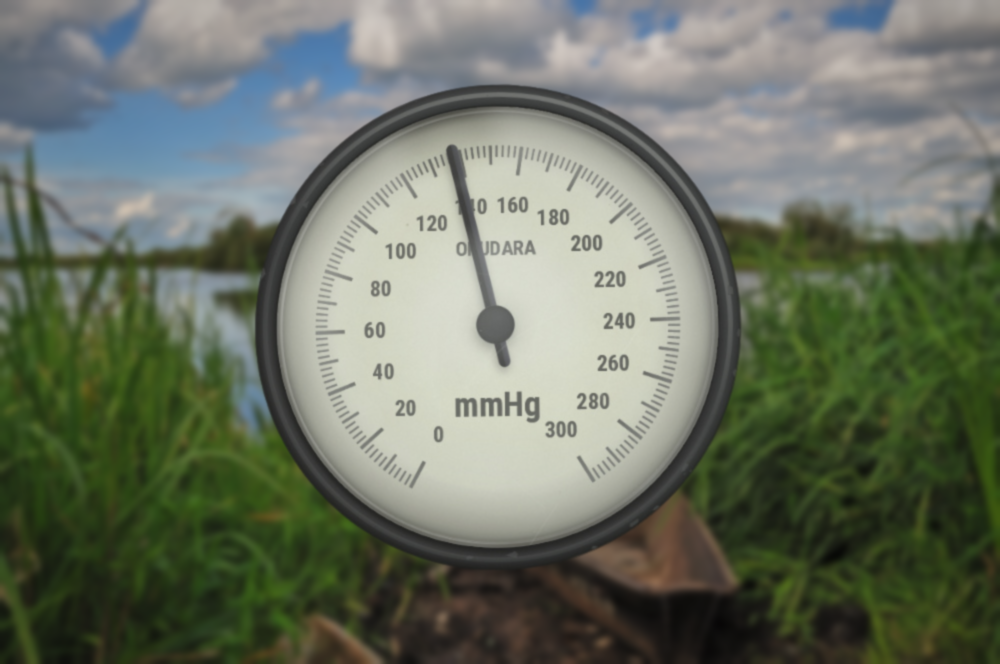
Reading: 138; mmHg
